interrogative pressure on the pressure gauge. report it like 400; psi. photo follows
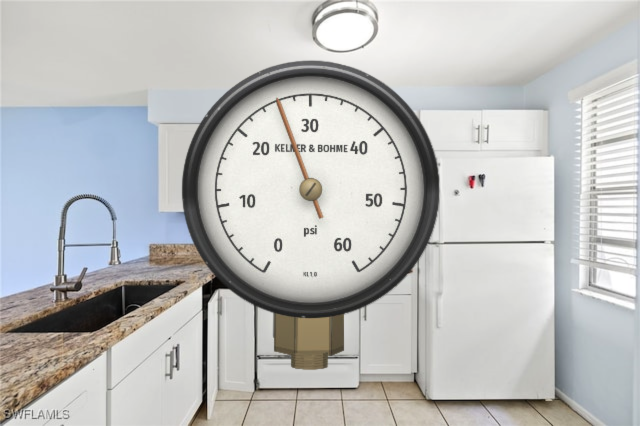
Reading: 26; psi
